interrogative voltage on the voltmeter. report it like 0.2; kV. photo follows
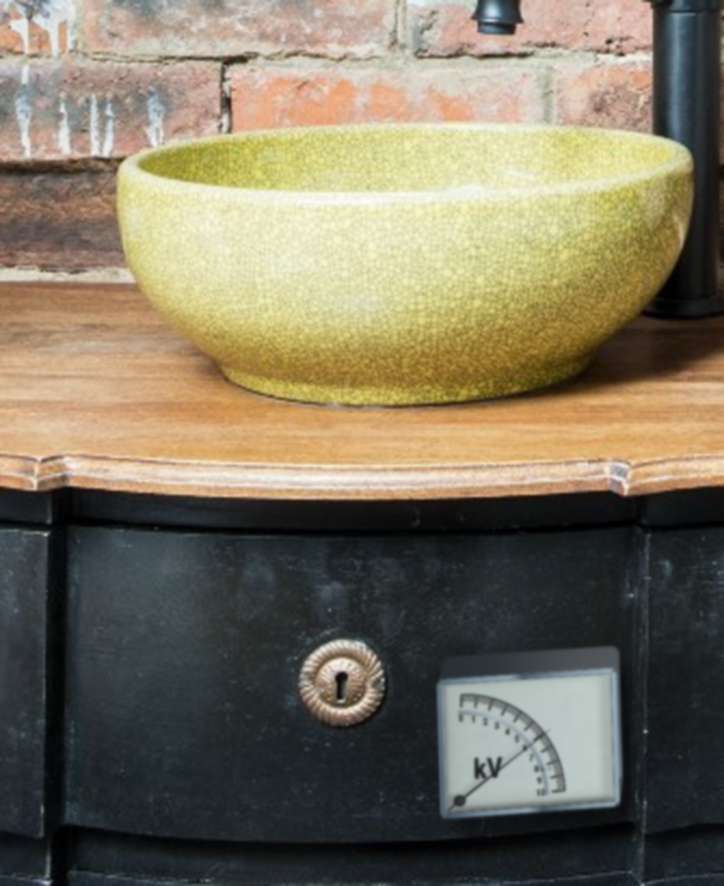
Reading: 6; kV
